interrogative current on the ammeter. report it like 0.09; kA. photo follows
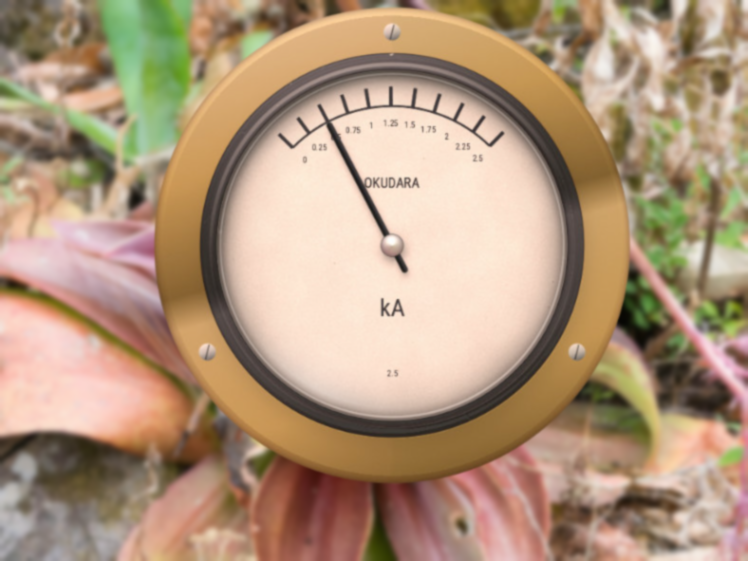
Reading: 0.5; kA
